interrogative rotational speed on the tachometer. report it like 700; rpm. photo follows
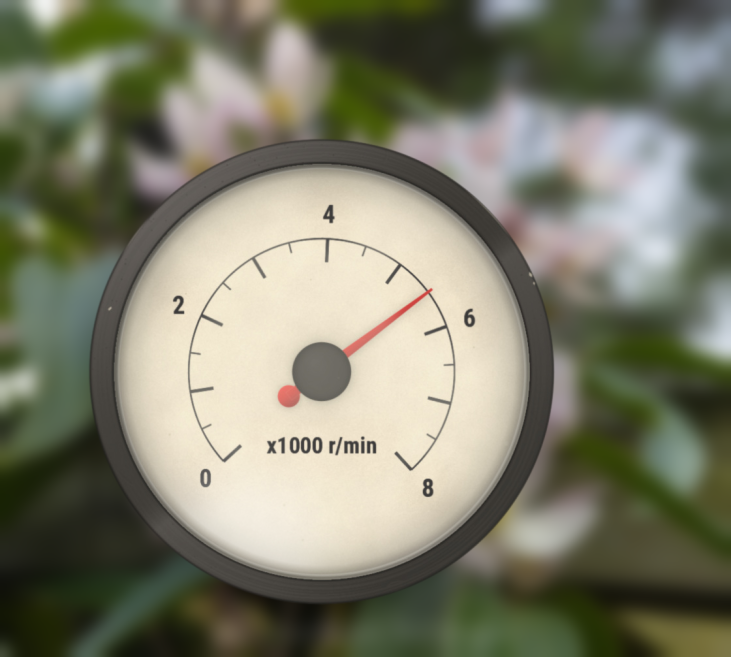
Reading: 5500; rpm
